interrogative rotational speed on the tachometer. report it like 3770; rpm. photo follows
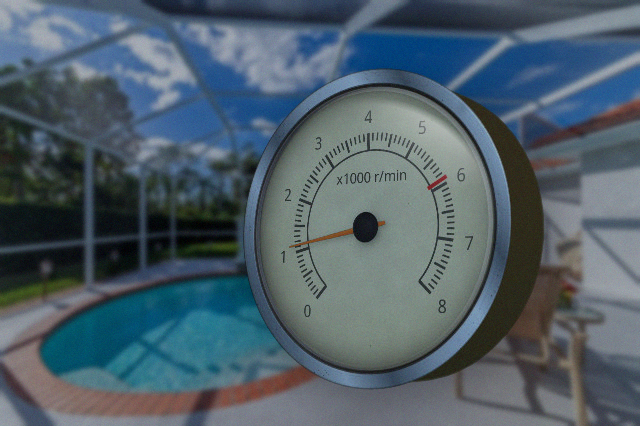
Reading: 1100; rpm
